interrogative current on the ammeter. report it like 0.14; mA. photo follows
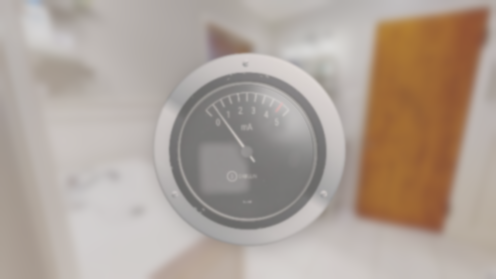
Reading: 0.5; mA
